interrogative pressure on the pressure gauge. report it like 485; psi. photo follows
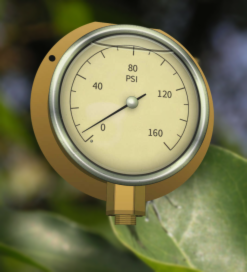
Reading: 5; psi
